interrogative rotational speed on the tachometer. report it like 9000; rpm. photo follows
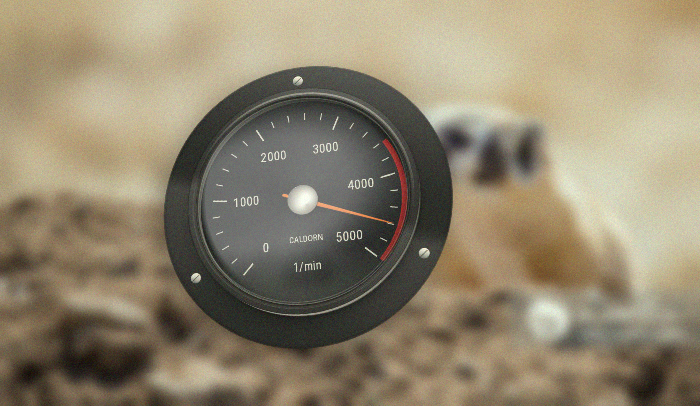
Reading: 4600; rpm
